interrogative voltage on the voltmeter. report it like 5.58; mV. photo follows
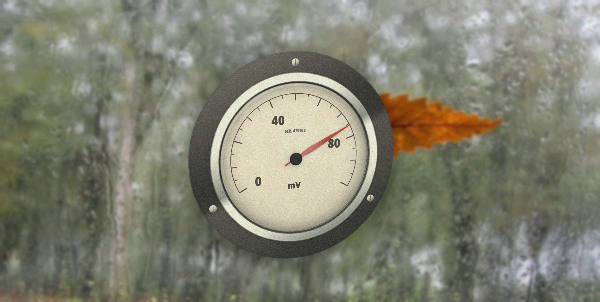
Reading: 75; mV
